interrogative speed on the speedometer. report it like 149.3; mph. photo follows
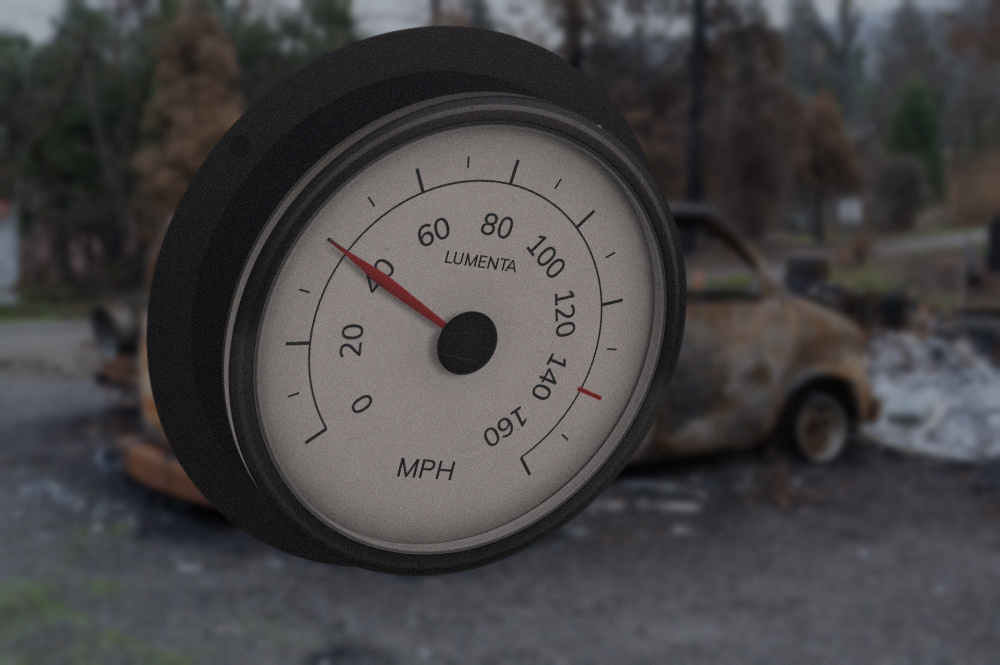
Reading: 40; mph
